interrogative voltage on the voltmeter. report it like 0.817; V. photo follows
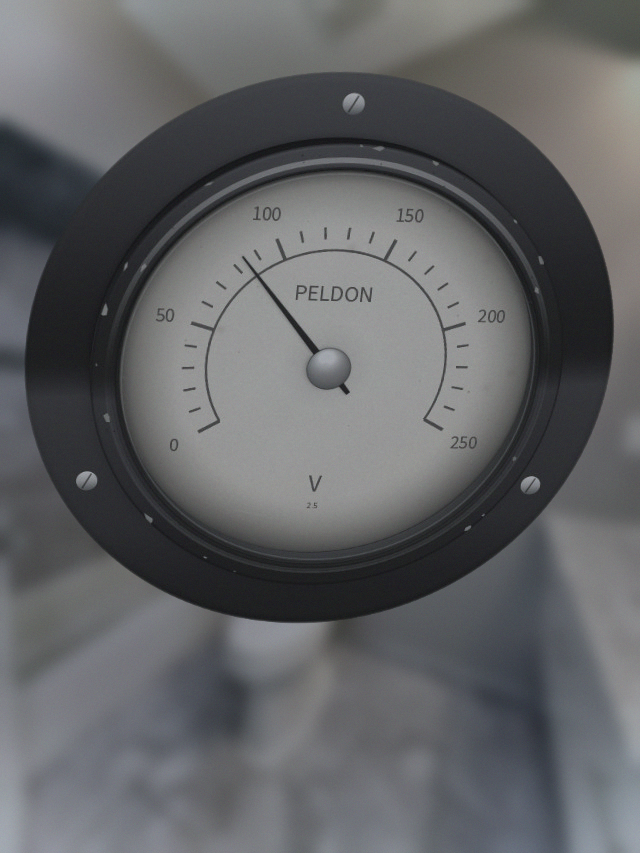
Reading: 85; V
